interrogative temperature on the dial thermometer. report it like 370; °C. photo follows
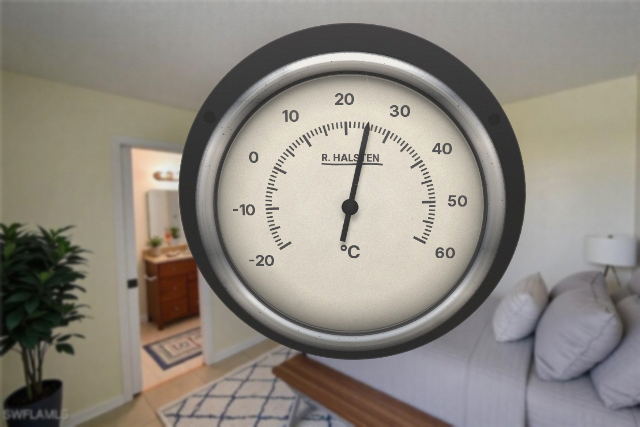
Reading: 25; °C
